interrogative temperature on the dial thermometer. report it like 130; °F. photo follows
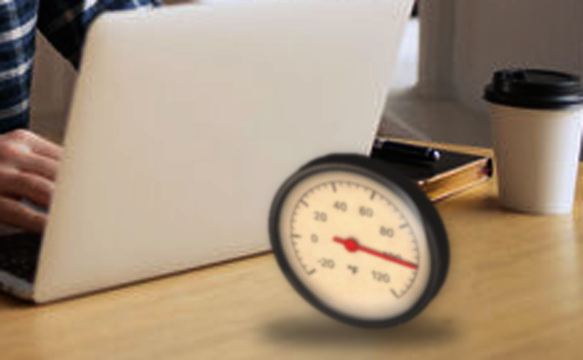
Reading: 100; °F
